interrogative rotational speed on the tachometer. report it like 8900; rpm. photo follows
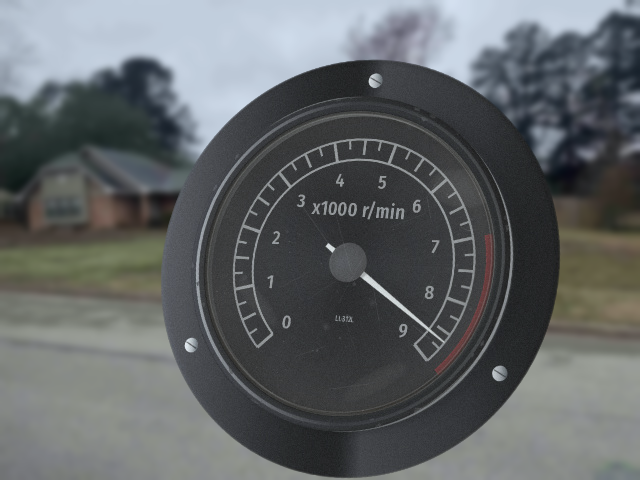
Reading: 8625; rpm
